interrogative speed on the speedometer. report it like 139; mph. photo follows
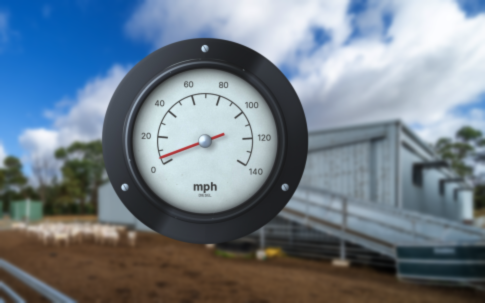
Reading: 5; mph
